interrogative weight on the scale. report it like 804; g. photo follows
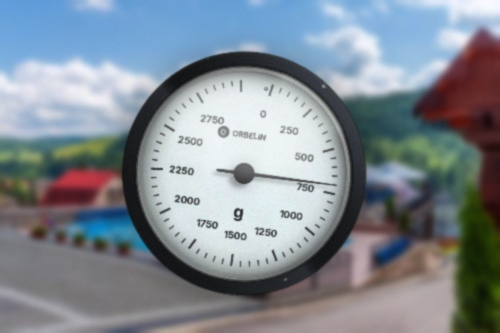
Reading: 700; g
